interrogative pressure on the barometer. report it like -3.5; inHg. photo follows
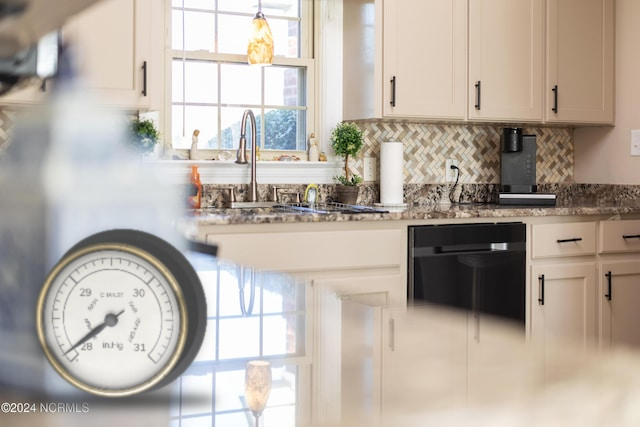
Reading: 28.1; inHg
